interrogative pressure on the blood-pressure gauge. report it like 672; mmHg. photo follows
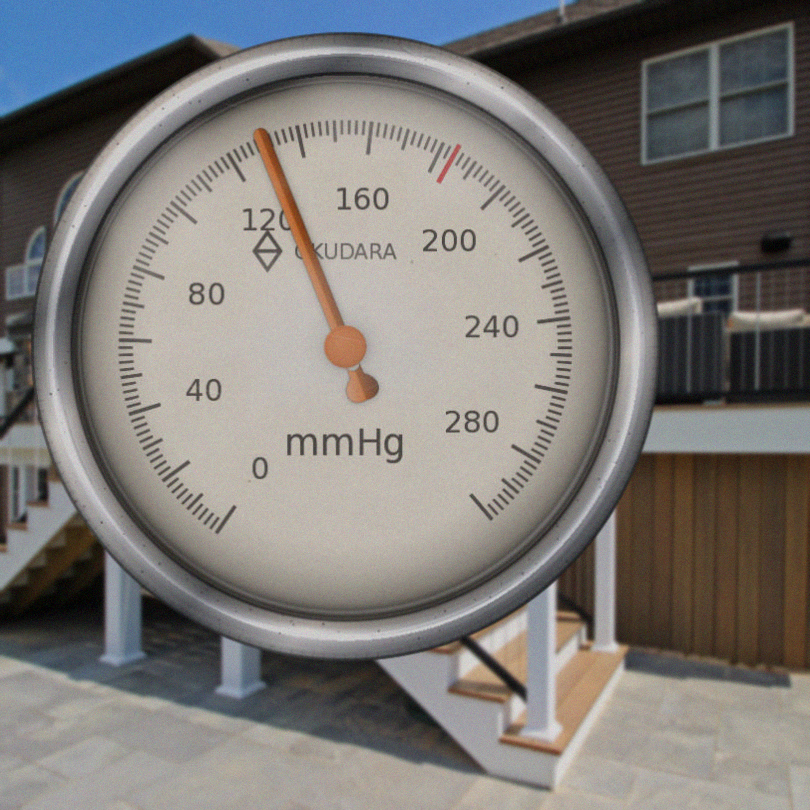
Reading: 130; mmHg
